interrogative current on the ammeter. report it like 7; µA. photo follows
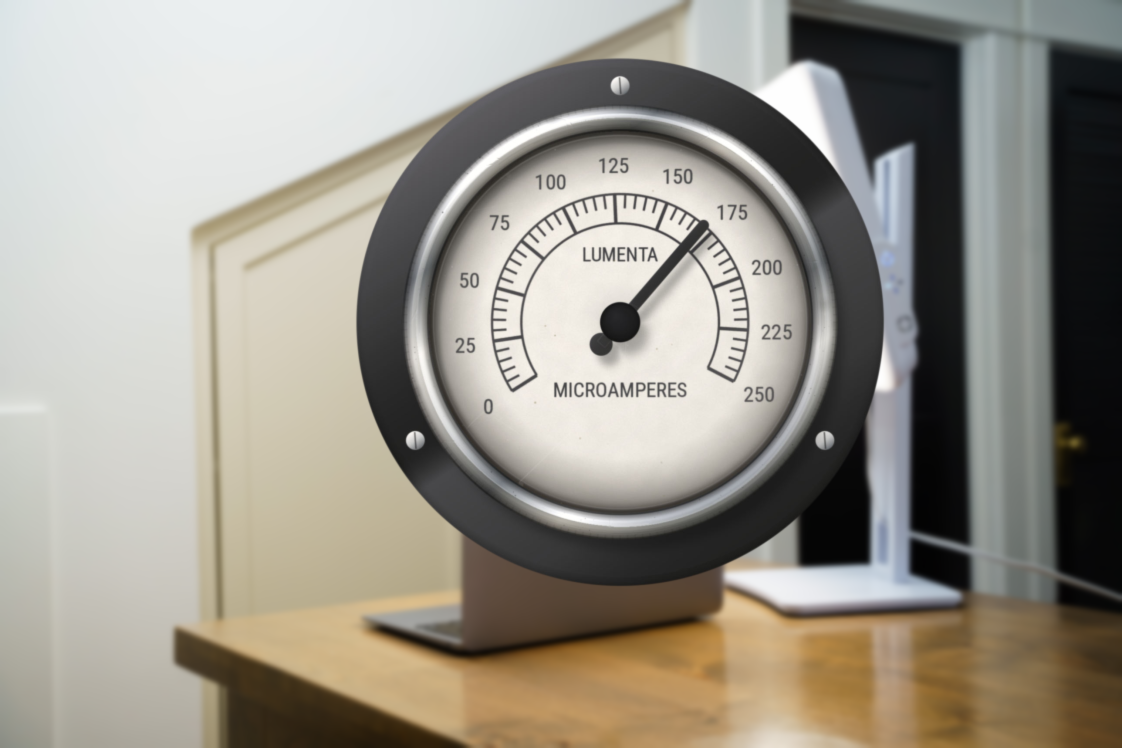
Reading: 170; µA
